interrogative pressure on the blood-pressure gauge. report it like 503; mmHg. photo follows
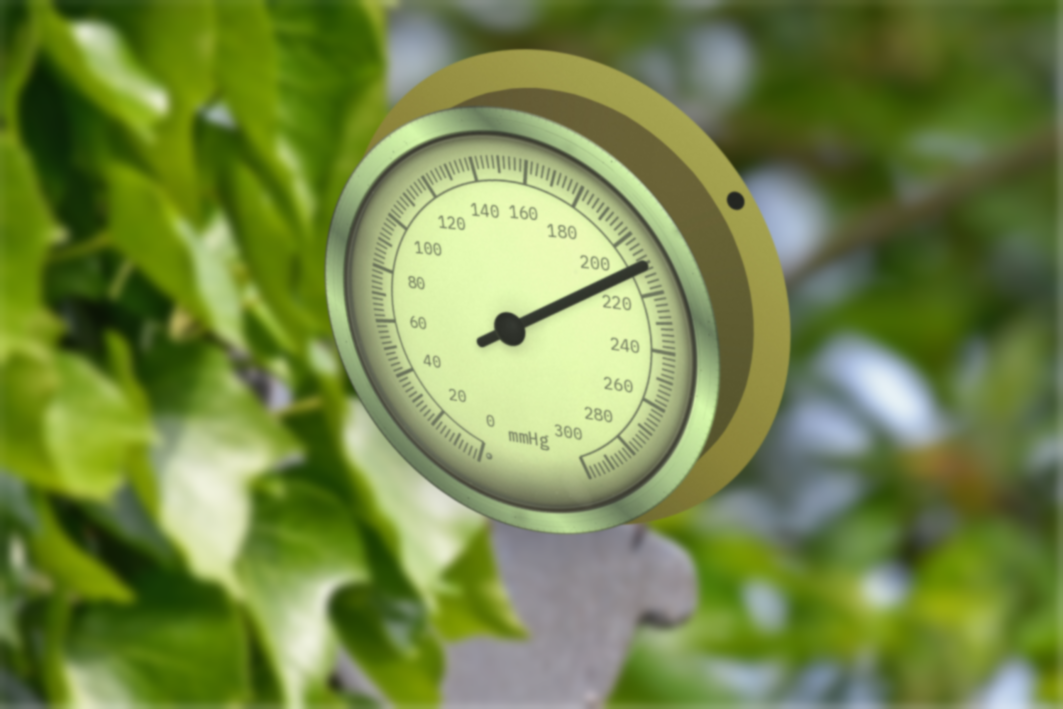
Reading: 210; mmHg
